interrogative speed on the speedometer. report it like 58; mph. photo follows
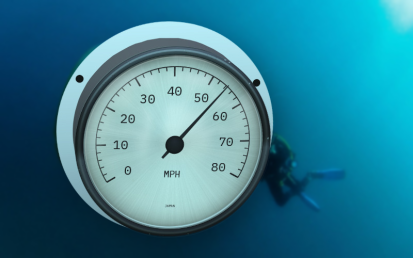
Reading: 54; mph
